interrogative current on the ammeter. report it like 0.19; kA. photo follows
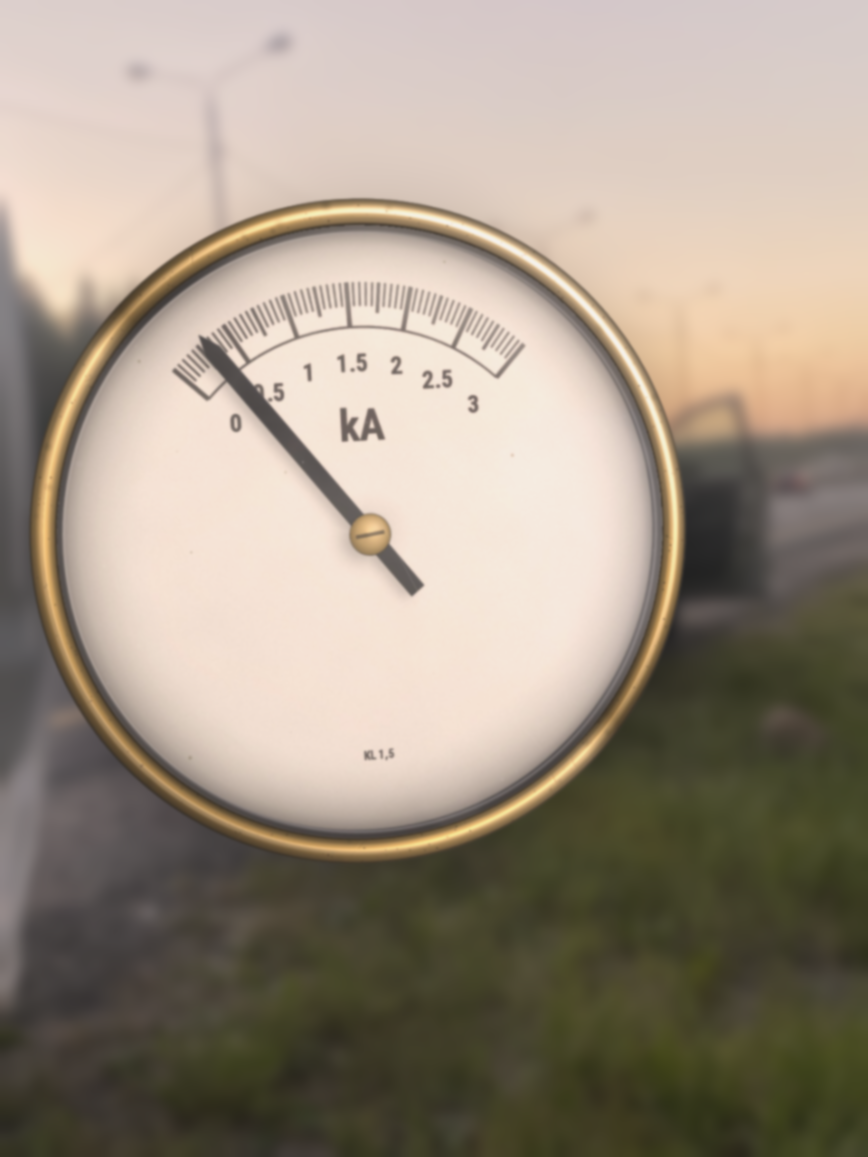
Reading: 0.3; kA
